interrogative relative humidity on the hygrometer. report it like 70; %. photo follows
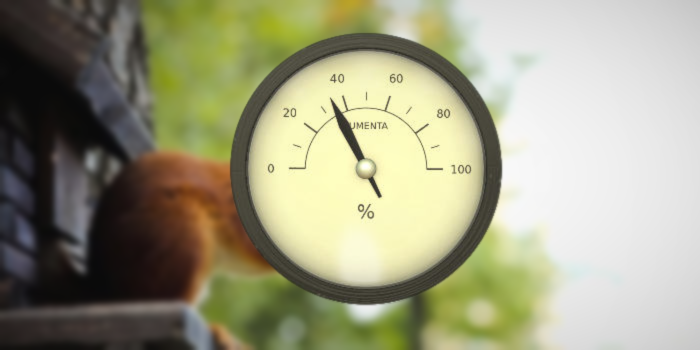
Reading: 35; %
